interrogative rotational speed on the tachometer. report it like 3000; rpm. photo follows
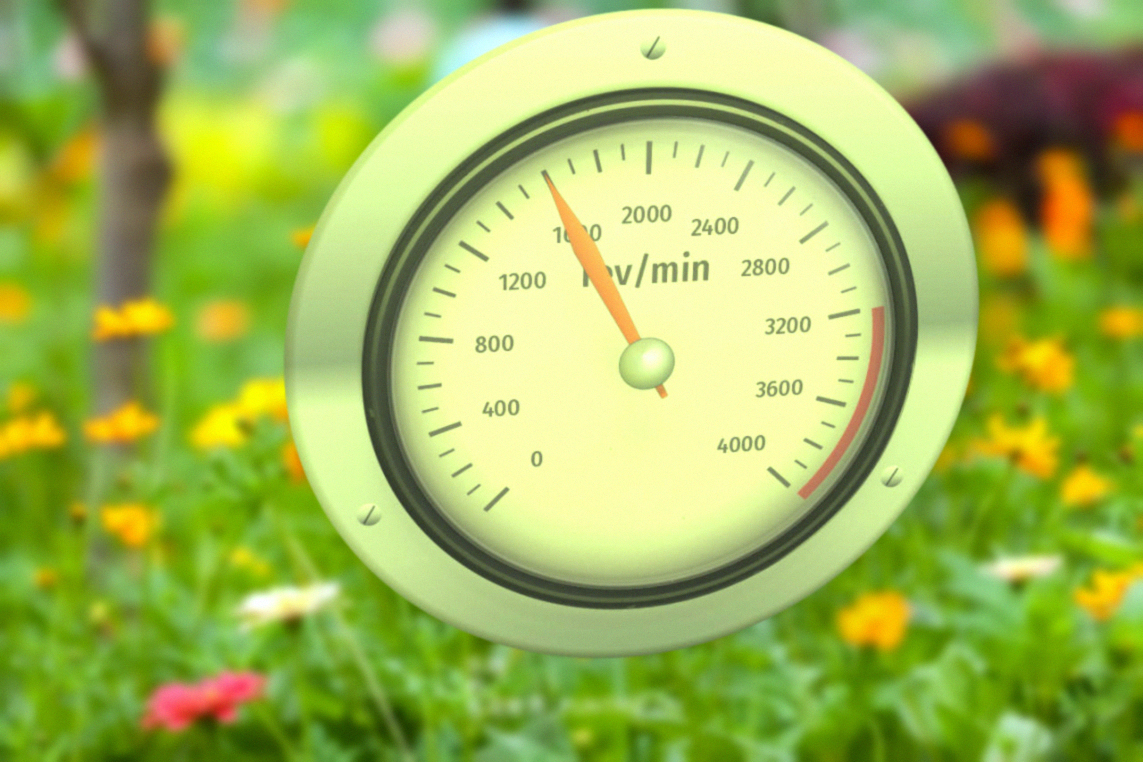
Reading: 1600; rpm
